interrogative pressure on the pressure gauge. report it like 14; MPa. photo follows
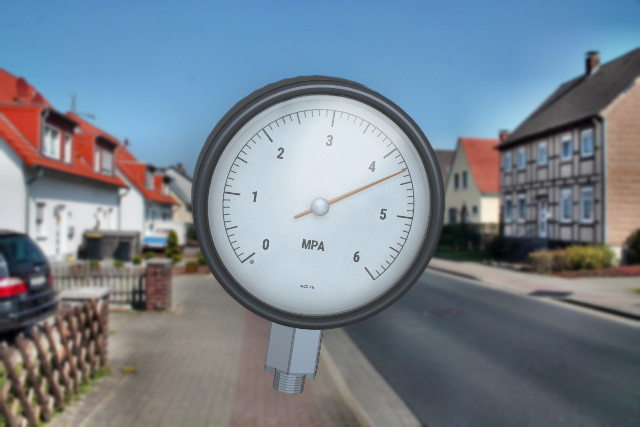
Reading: 4.3; MPa
